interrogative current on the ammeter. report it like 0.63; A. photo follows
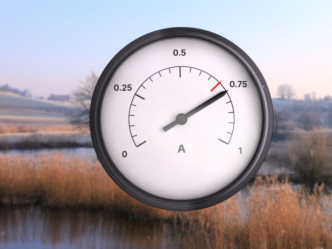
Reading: 0.75; A
